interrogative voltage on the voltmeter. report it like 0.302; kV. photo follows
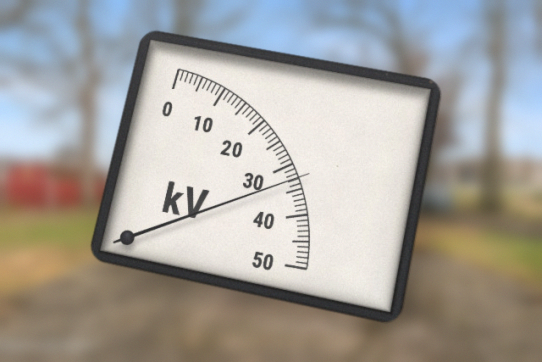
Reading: 33; kV
